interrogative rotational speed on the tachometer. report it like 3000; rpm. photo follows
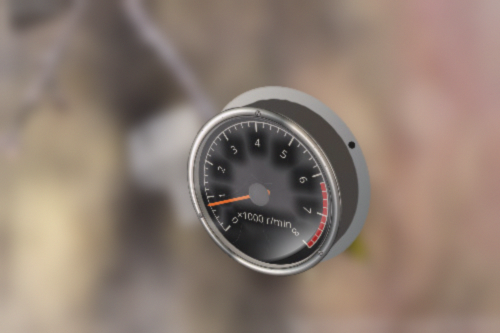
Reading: 800; rpm
